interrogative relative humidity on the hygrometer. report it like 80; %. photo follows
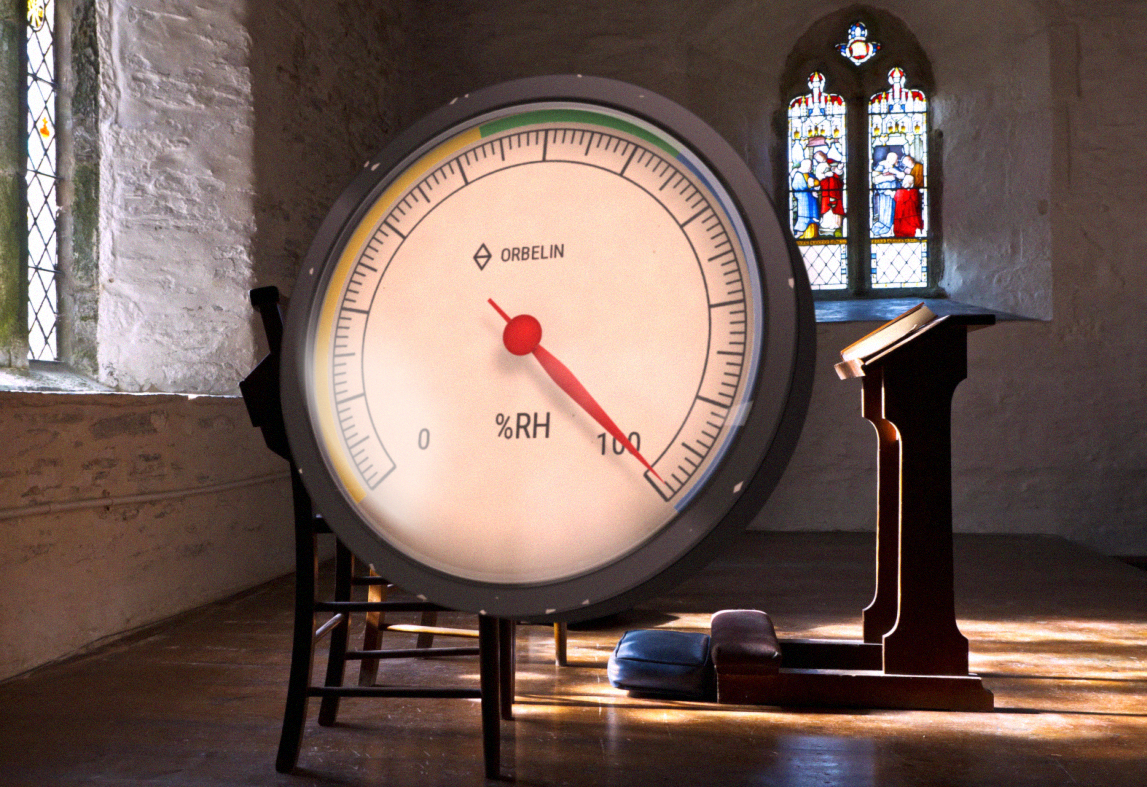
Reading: 99; %
